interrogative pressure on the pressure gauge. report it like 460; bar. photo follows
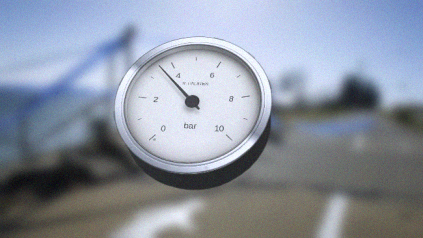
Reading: 3.5; bar
